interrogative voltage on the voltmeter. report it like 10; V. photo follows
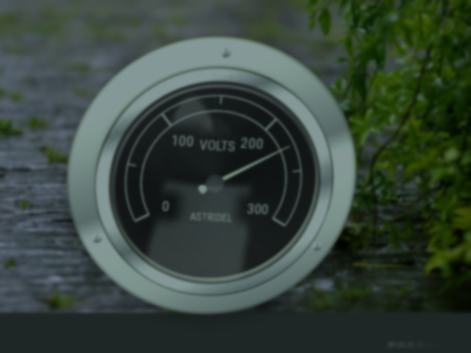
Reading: 225; V
